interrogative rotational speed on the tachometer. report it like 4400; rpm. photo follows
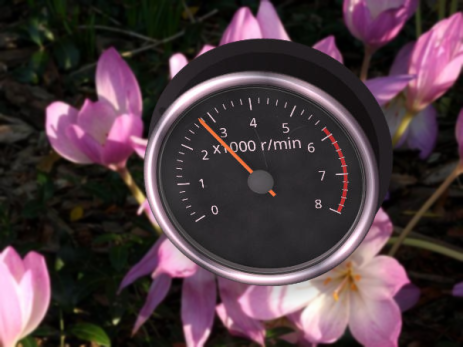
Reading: 2800; rpm
